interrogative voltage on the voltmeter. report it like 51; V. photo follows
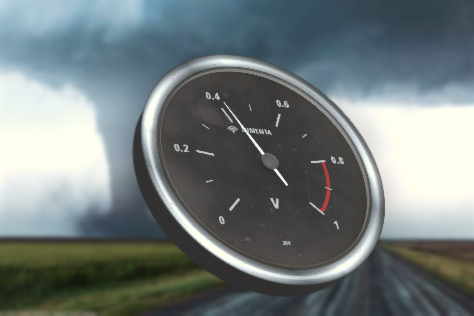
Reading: 0.4; V
